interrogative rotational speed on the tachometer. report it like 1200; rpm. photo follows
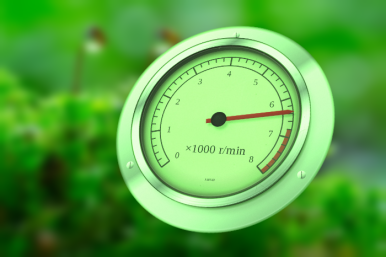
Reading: 6400; rpm
